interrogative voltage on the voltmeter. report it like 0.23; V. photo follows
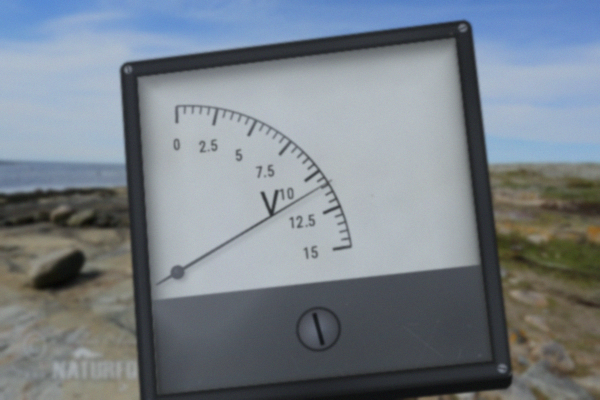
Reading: 11; V
